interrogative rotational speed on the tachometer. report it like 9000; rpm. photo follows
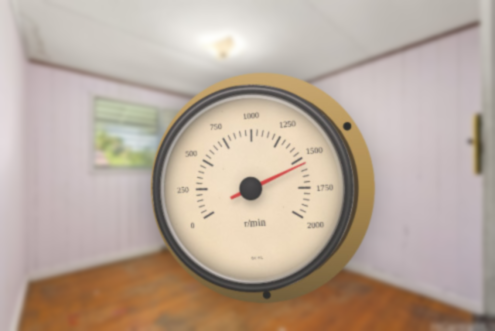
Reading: 1550; rpm
